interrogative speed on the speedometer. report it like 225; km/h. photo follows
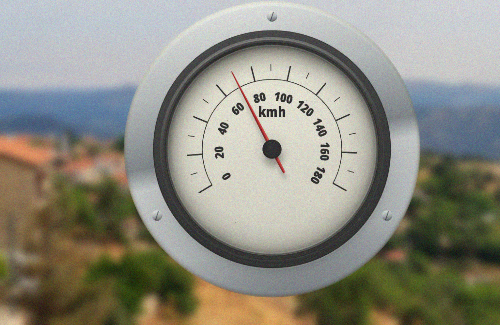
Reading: 70; km/h
